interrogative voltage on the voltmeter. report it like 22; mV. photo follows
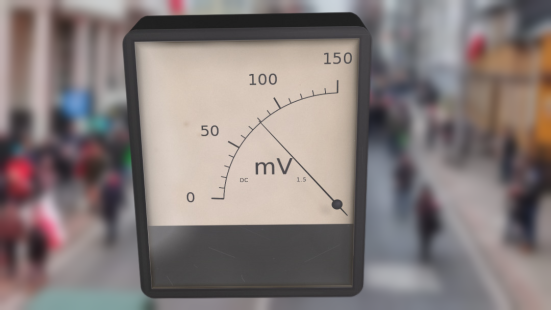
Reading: 80; mV
